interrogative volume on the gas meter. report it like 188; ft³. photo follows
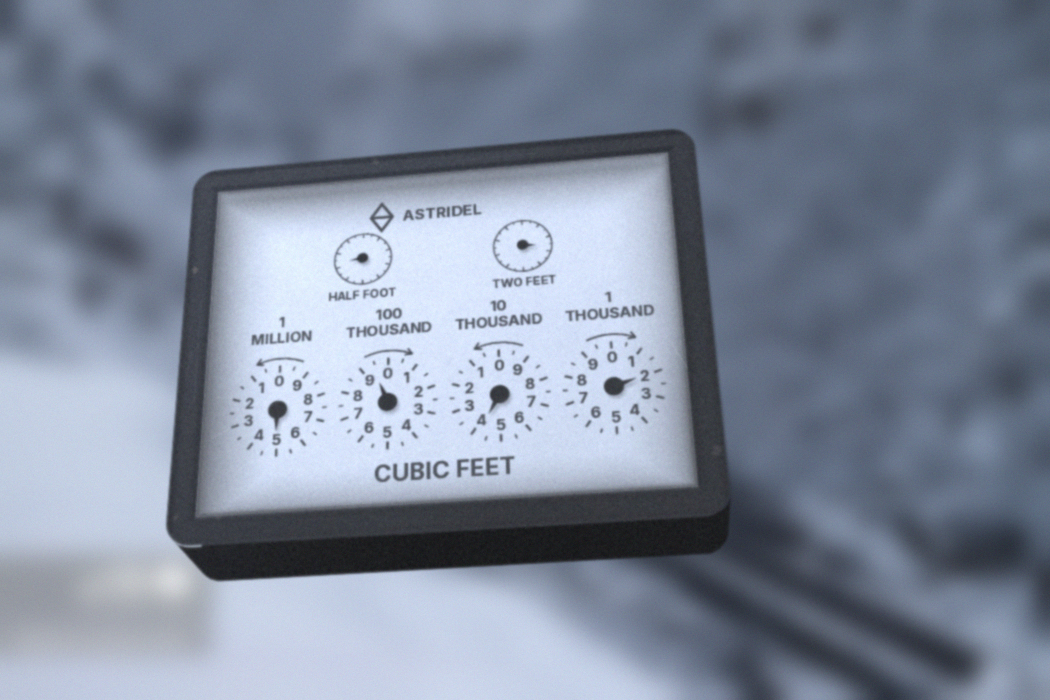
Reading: 494200; ft³
